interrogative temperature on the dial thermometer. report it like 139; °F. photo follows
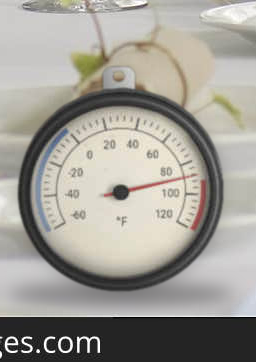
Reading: 88; °F
